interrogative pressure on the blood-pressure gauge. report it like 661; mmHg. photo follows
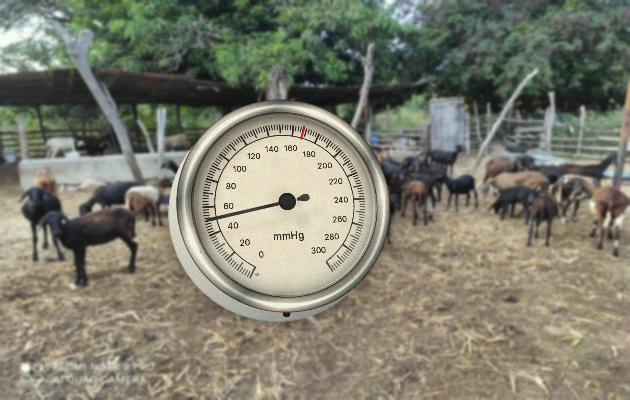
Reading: 50; mmHg
